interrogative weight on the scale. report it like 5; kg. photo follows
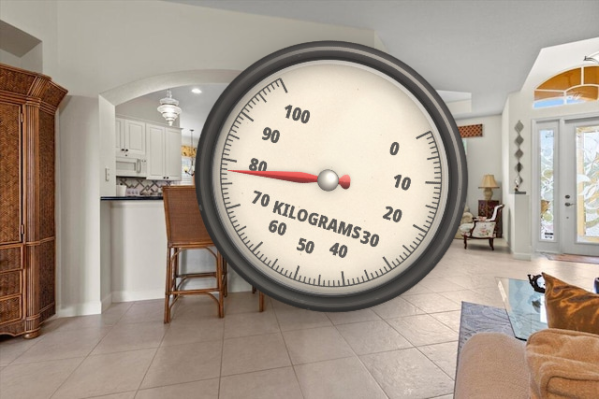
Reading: 78; kg
